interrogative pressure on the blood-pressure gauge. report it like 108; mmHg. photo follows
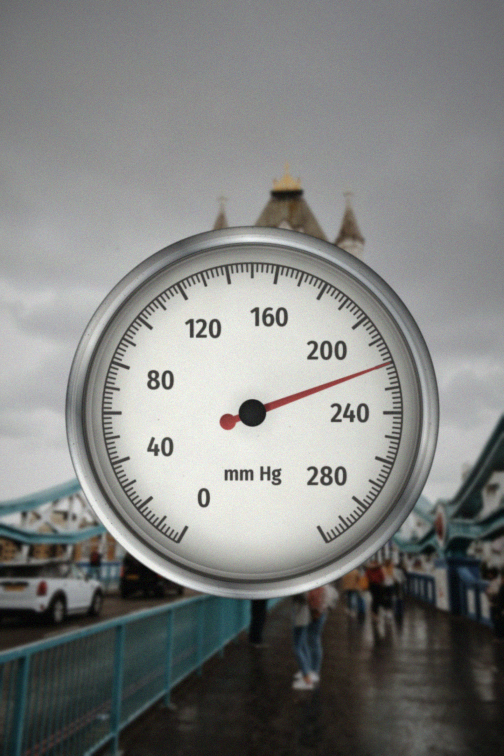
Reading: 220; mmHg
